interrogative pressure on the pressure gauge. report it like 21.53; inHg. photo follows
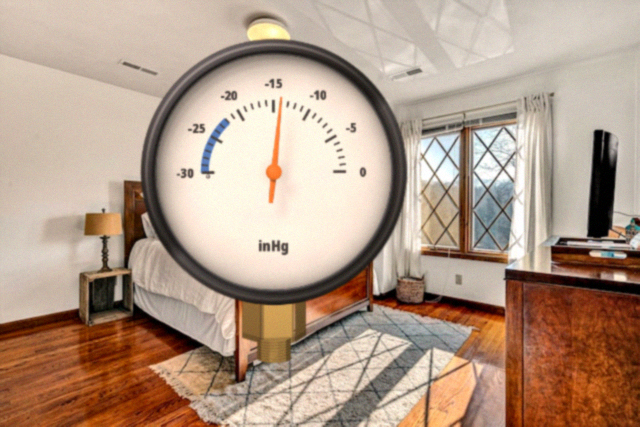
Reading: -14; inHg
